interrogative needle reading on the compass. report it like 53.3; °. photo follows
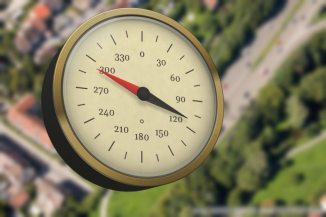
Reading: 292.5; °
